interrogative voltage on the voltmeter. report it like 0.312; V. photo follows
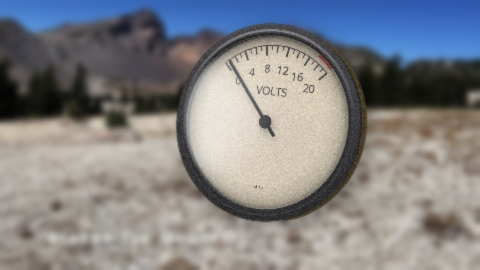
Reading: 1; V
